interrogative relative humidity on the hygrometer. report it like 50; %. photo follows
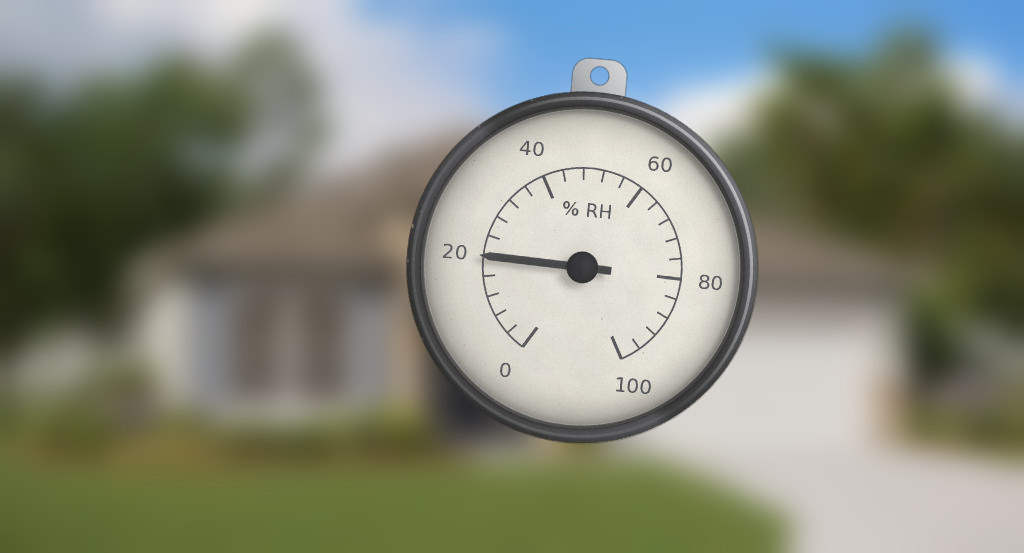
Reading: 20; %
